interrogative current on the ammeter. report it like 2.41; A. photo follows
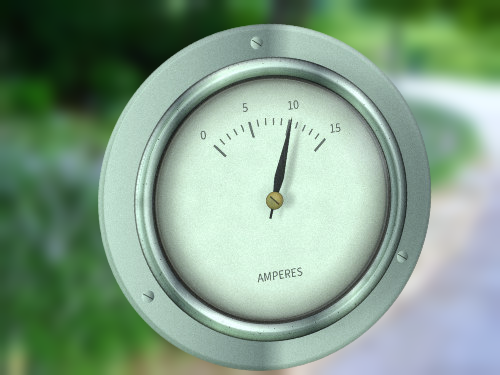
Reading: 10; A
